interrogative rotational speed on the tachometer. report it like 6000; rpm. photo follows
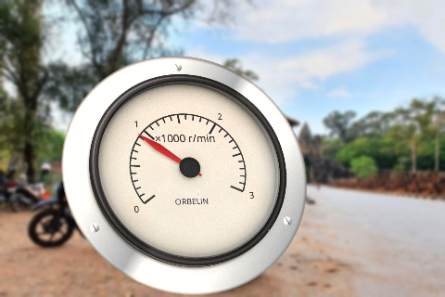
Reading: 900; rpm
